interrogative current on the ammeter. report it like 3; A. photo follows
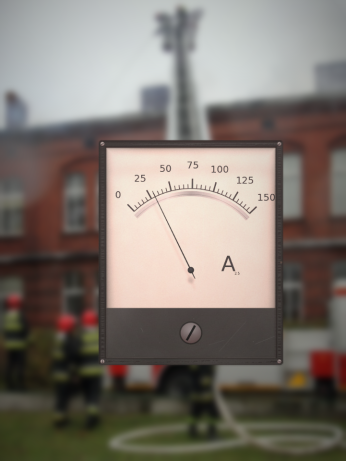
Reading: 30; A
